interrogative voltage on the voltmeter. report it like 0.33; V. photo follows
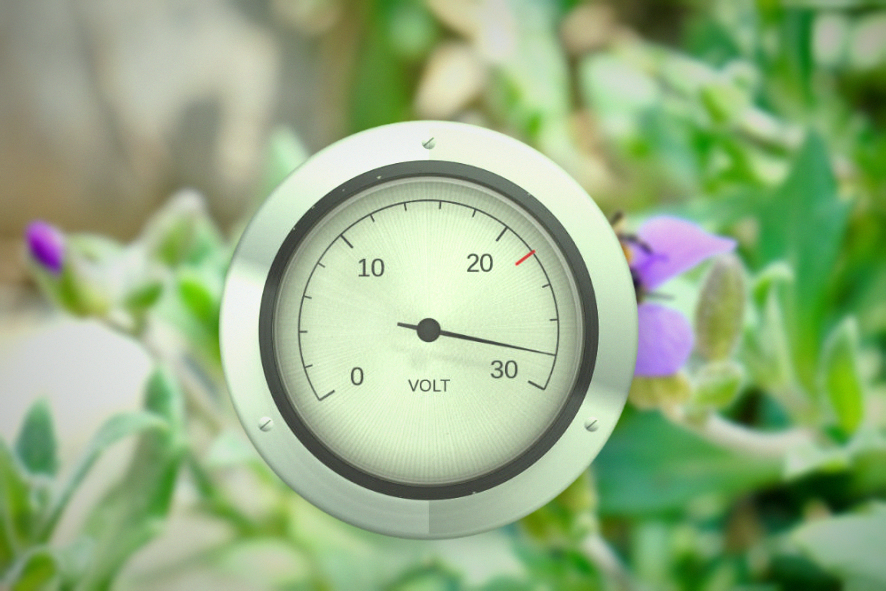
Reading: 28; V
